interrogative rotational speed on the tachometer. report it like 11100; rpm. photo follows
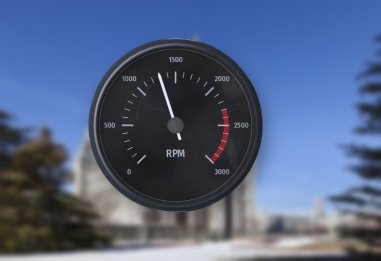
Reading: 1300; rpm
